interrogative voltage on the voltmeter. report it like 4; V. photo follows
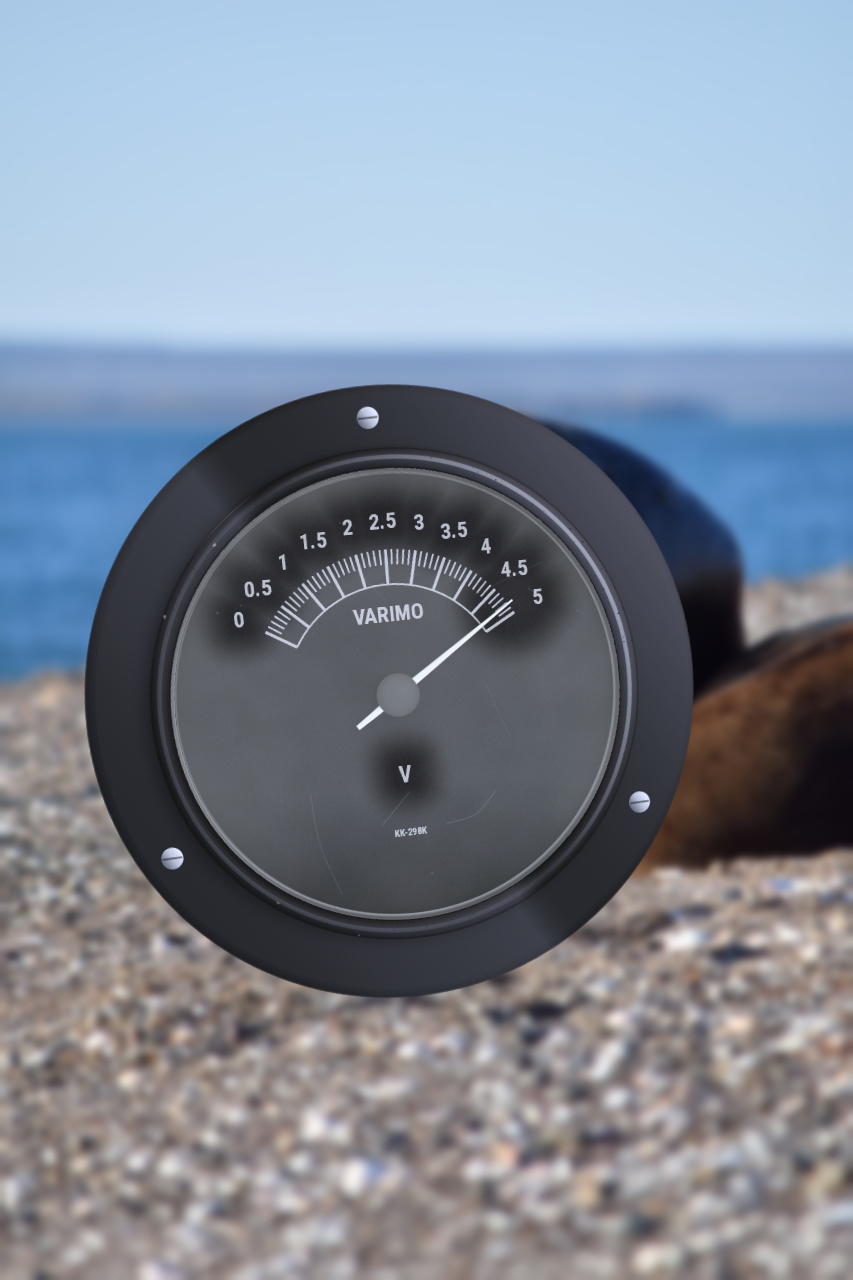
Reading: 4.8; V
